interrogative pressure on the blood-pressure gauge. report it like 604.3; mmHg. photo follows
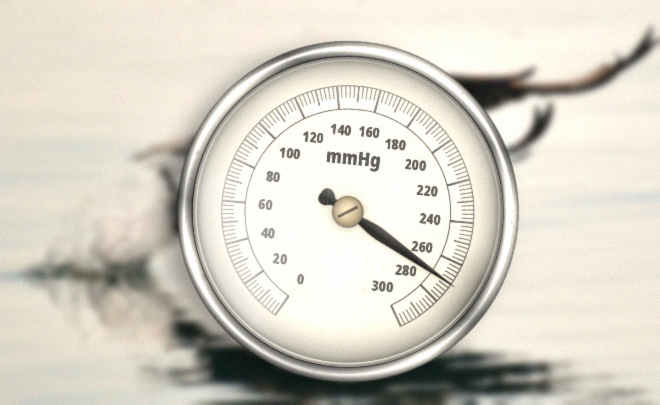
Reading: 270; mmHg
